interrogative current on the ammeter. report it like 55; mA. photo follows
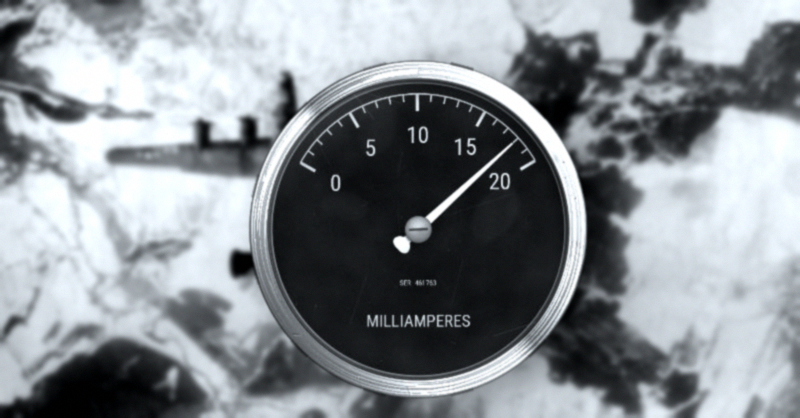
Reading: 18; mA
